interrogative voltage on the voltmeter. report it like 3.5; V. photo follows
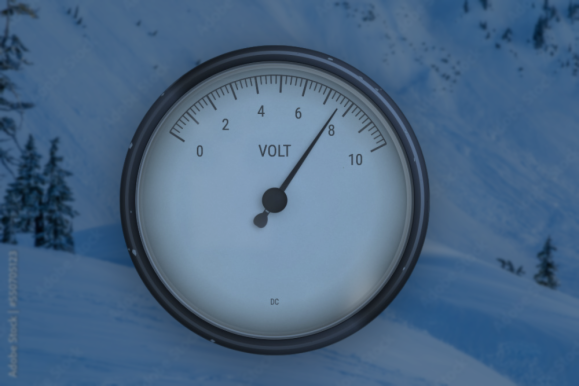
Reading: 7.6; V
